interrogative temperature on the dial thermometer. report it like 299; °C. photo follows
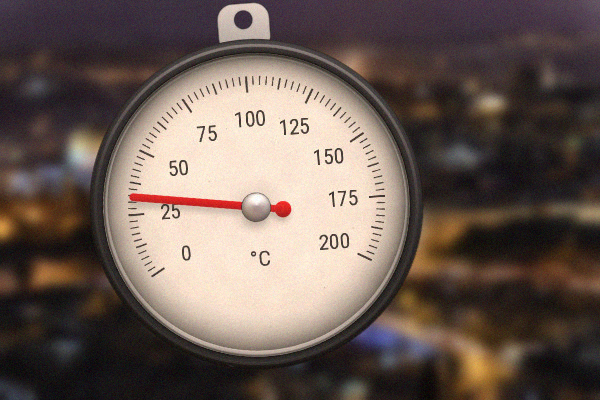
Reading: 32.5; °C
